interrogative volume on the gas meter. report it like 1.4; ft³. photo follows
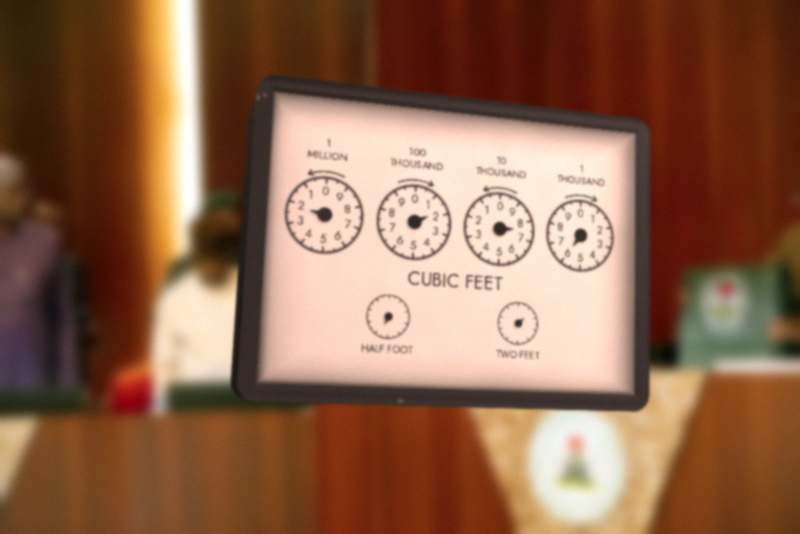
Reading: 217600; ft³
